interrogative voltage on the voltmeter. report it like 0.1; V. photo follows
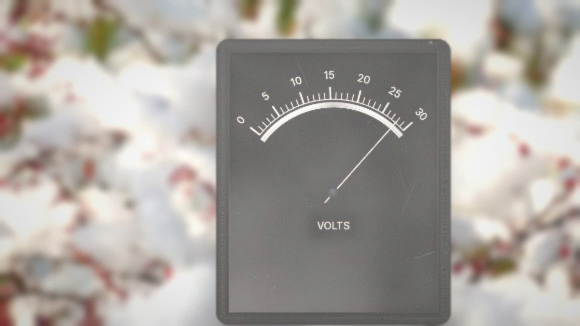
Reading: 28; V
